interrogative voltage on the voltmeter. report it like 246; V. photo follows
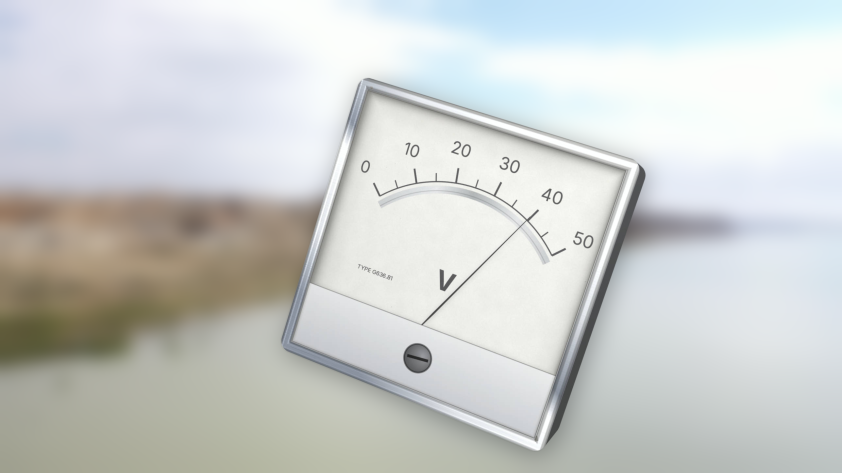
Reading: 40; V
